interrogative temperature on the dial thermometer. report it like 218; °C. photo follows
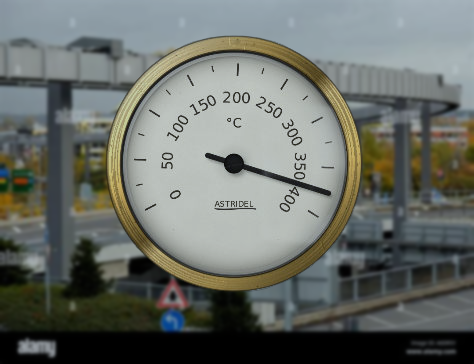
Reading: 375; °C
